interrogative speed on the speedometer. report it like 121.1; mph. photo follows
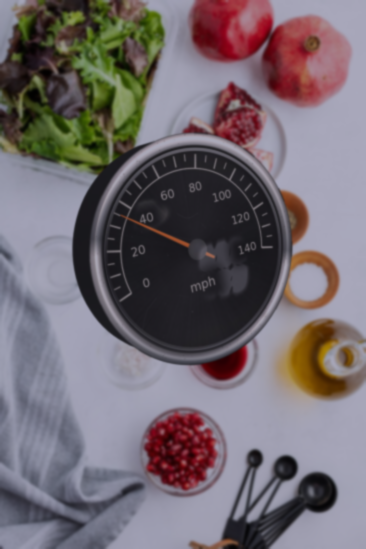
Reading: 35; mph
